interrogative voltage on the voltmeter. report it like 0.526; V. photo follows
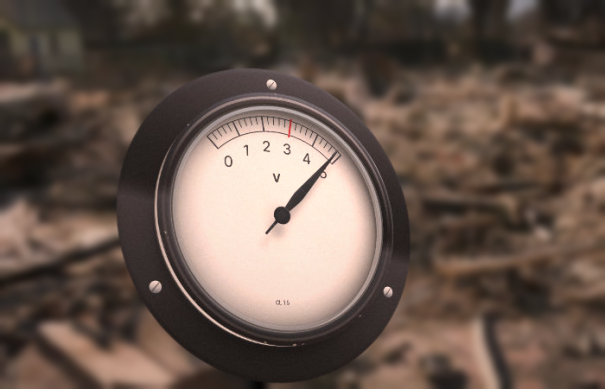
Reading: 4.8; V
